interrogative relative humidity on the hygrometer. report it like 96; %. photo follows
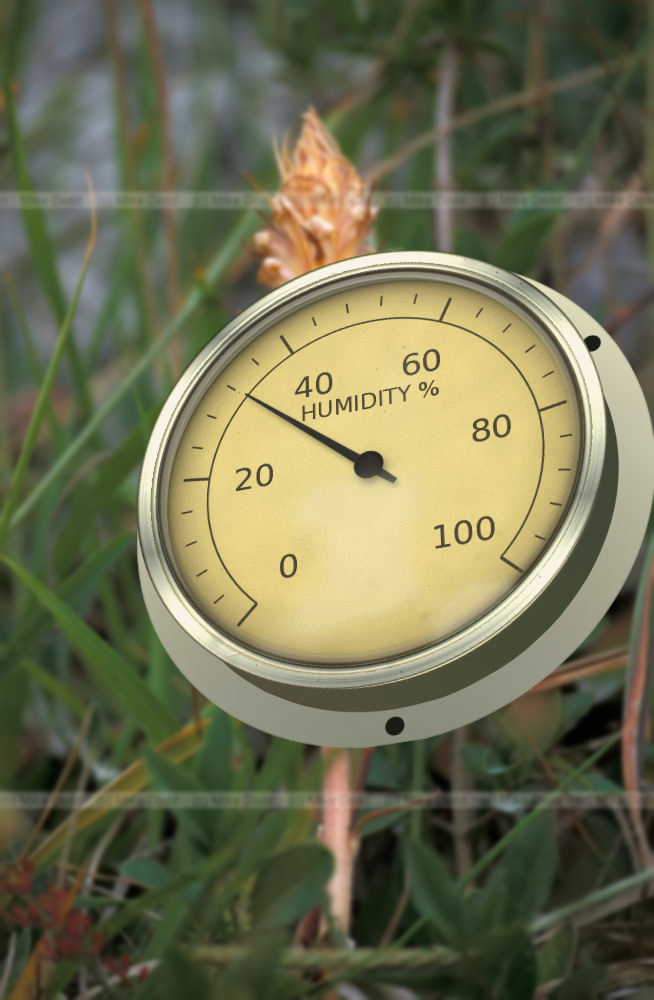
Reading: 32; %
